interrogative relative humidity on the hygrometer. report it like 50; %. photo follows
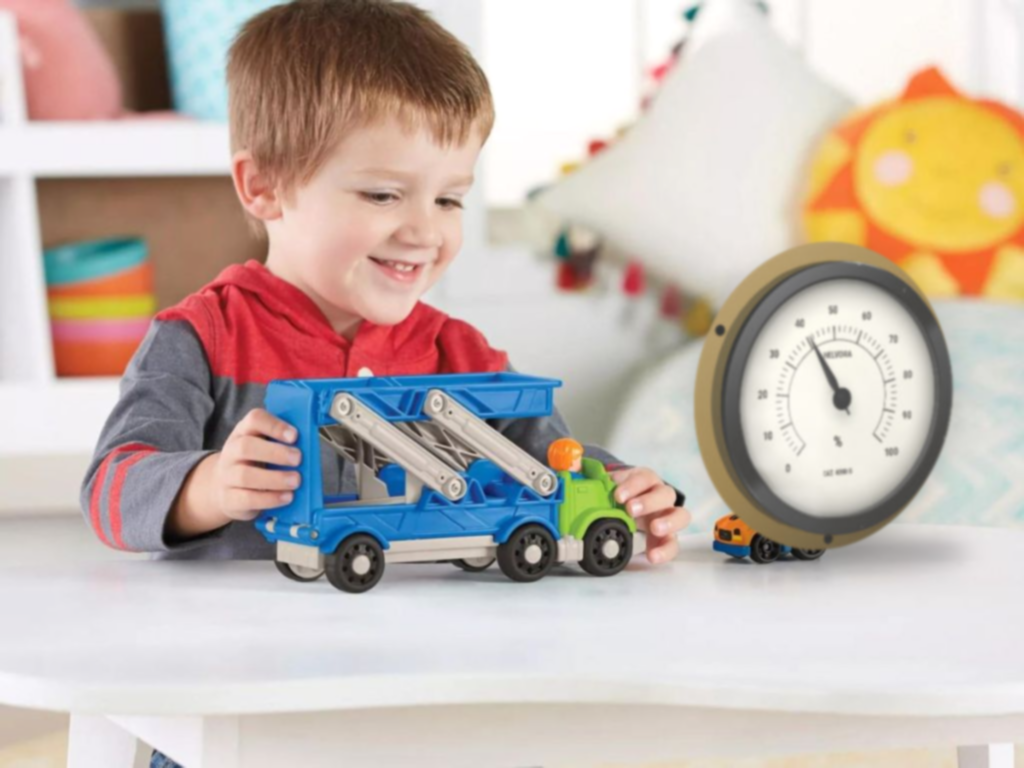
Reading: 40; %
